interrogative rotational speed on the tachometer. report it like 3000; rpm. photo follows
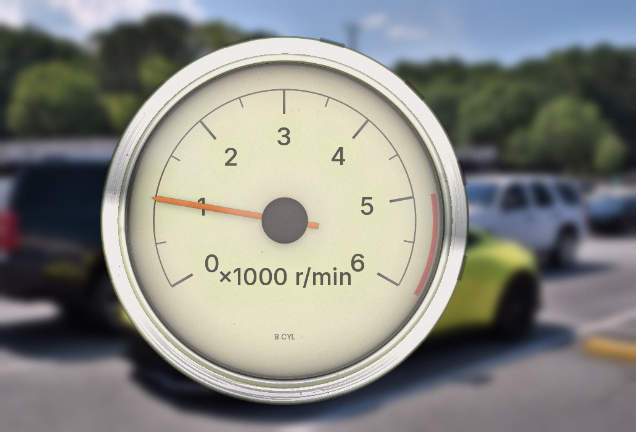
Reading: 1000; rpm
